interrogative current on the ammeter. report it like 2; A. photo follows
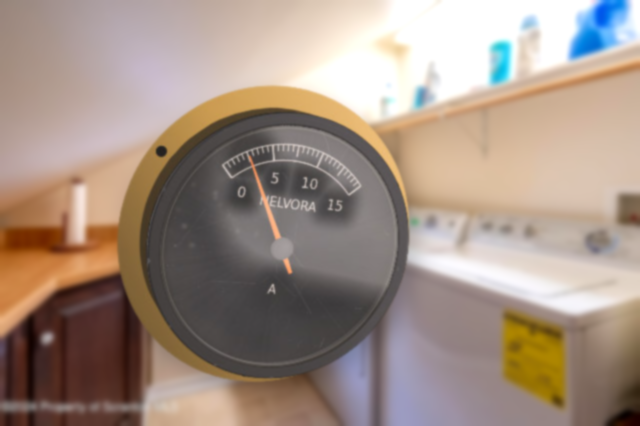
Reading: 2.5; A
